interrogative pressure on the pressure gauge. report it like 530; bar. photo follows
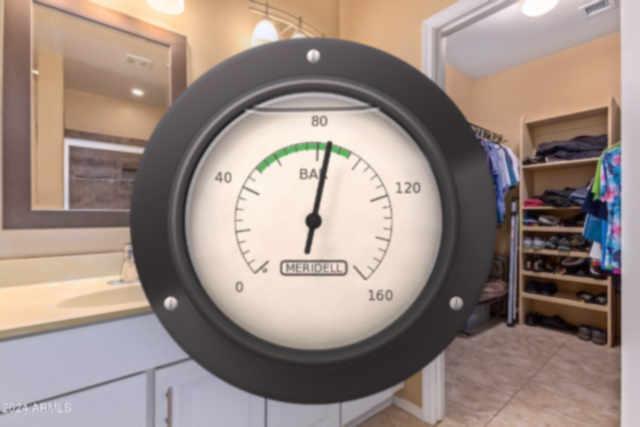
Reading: 85; bar
